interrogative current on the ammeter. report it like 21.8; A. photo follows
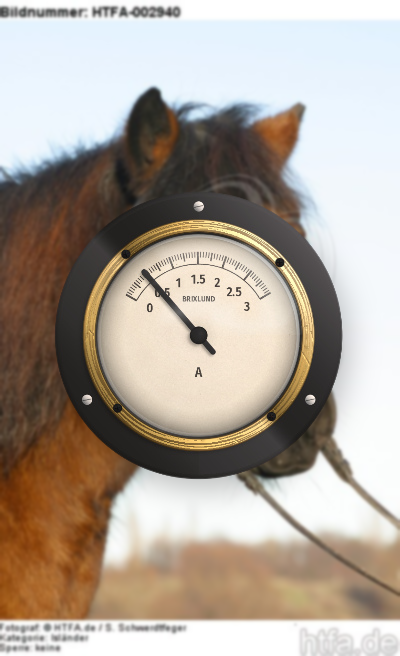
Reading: 0.5; A
